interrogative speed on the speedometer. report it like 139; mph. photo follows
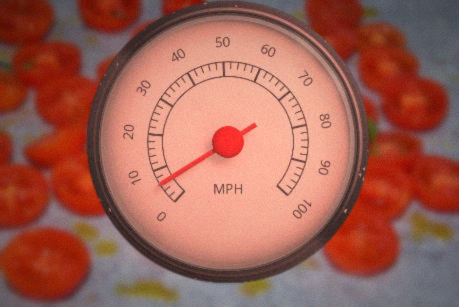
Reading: 6; mph
